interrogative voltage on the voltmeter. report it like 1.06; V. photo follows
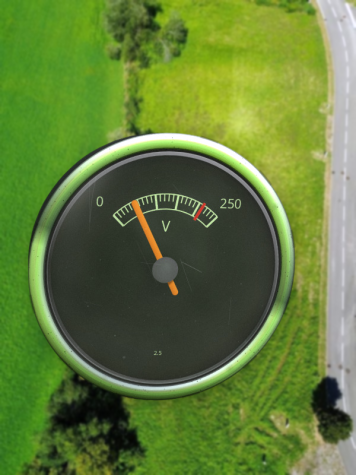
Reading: 50; V
